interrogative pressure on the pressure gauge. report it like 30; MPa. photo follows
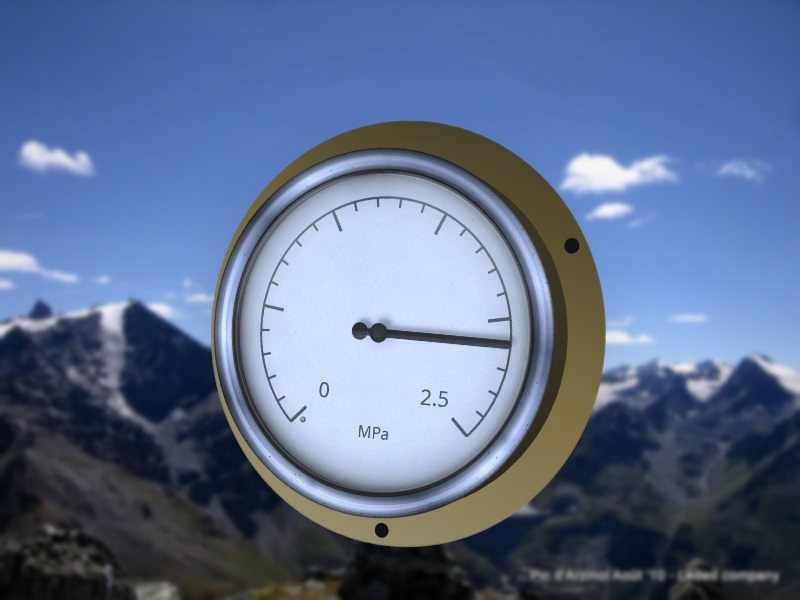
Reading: 2.1; MPa
